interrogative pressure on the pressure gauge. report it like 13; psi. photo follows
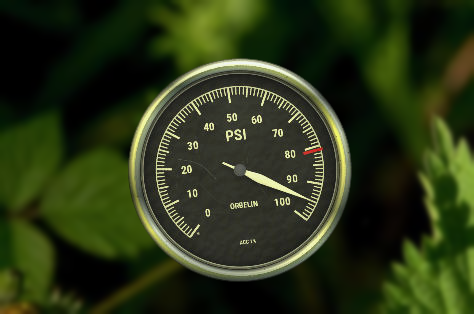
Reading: 95; psi
